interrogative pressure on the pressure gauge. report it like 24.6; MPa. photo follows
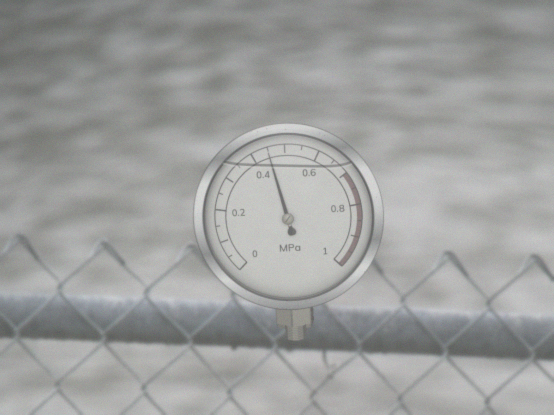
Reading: 0.45; MPa
